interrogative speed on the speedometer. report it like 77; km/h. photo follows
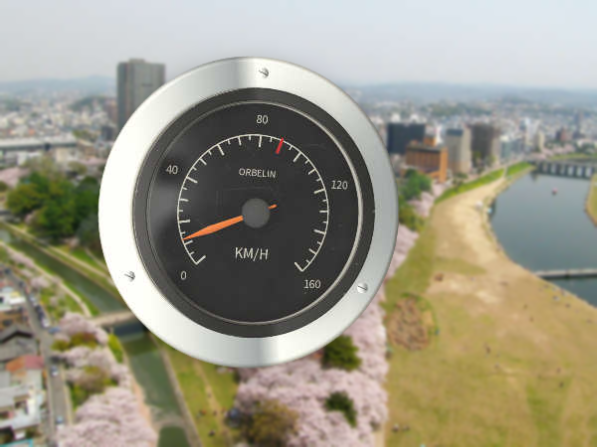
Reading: 12.5; km/h
